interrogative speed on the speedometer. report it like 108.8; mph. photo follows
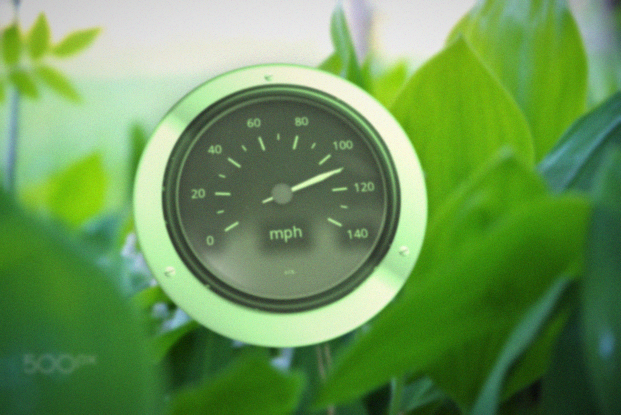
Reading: 110; mph
